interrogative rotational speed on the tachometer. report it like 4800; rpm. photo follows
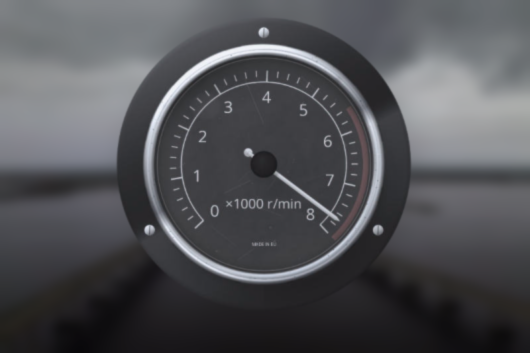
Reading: 7700; rpm
